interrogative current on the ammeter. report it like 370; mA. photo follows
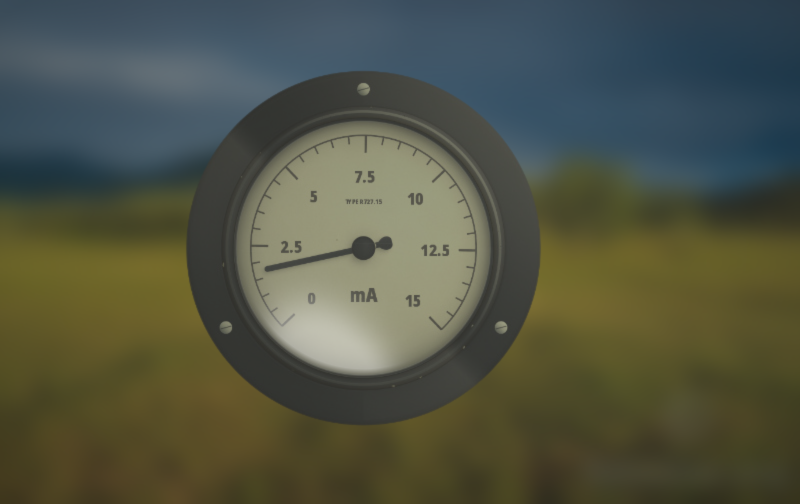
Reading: 1.75; mA
